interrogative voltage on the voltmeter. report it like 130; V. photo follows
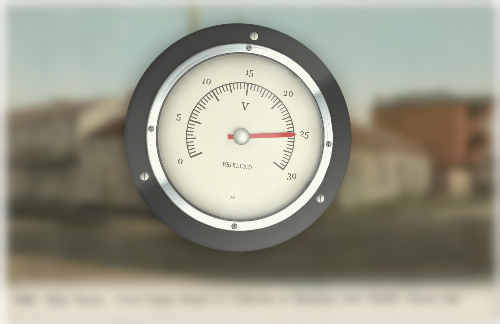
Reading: 25; V
